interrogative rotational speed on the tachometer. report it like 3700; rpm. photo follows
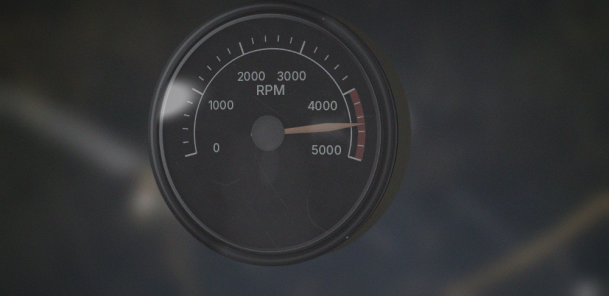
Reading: 4500; rpm
